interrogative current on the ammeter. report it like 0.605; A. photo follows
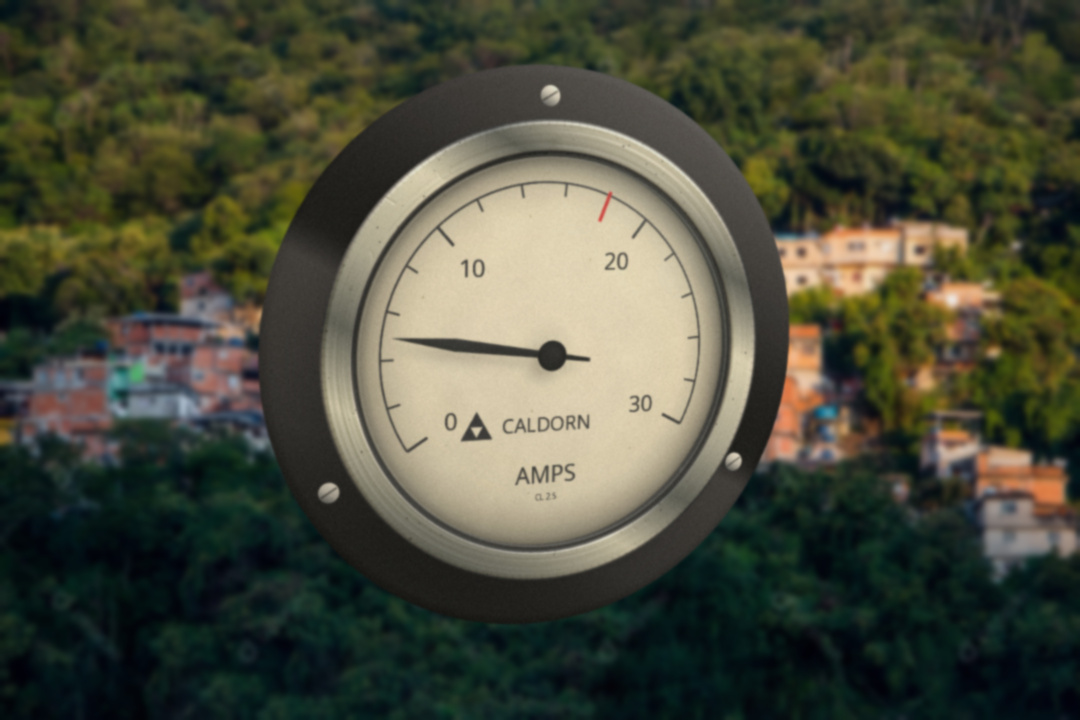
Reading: 5; A
